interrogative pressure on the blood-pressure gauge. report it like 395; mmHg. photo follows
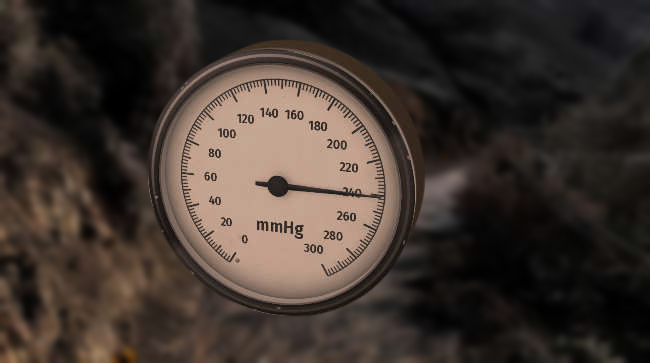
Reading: 240; mmHg
